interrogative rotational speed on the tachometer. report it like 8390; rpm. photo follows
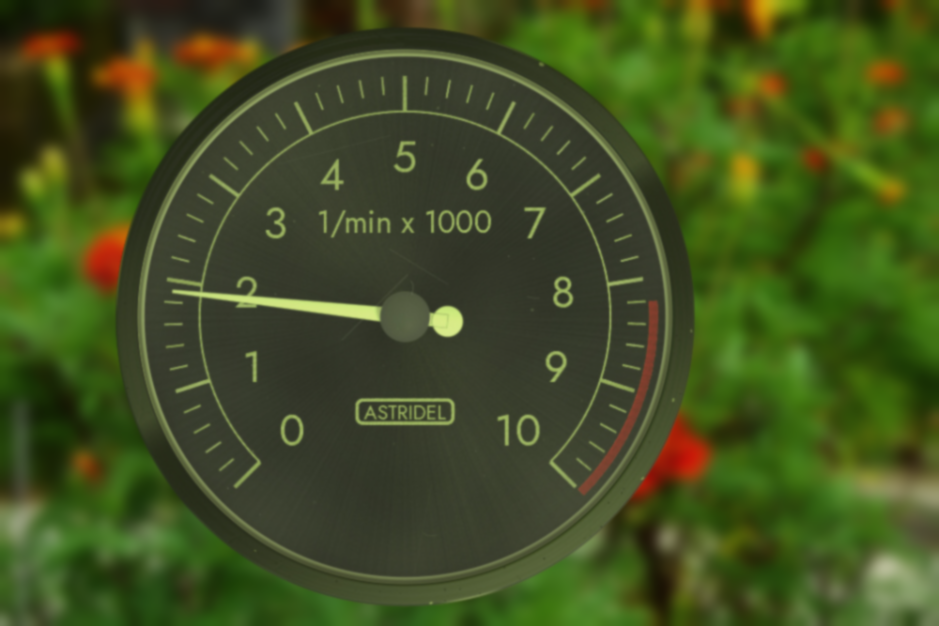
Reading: 1900; rpm
